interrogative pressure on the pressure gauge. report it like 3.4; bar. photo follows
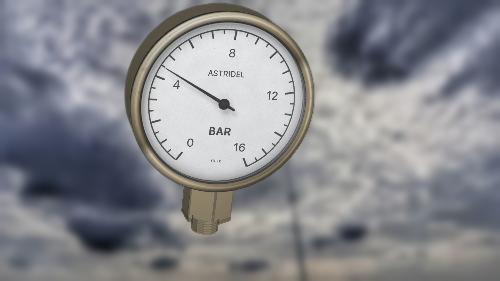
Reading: 4.5; bar
